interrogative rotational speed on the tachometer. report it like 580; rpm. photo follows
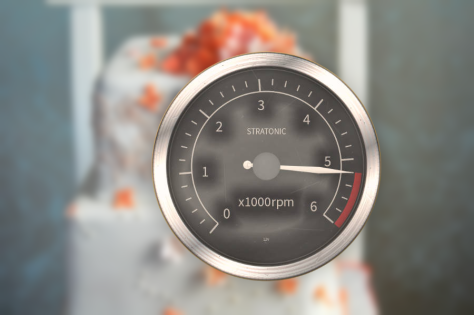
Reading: 5200; rpm
